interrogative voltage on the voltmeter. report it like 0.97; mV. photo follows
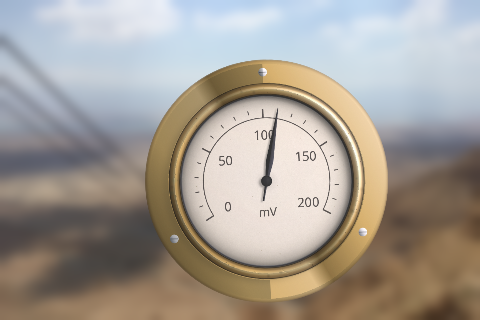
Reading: 110; mV
